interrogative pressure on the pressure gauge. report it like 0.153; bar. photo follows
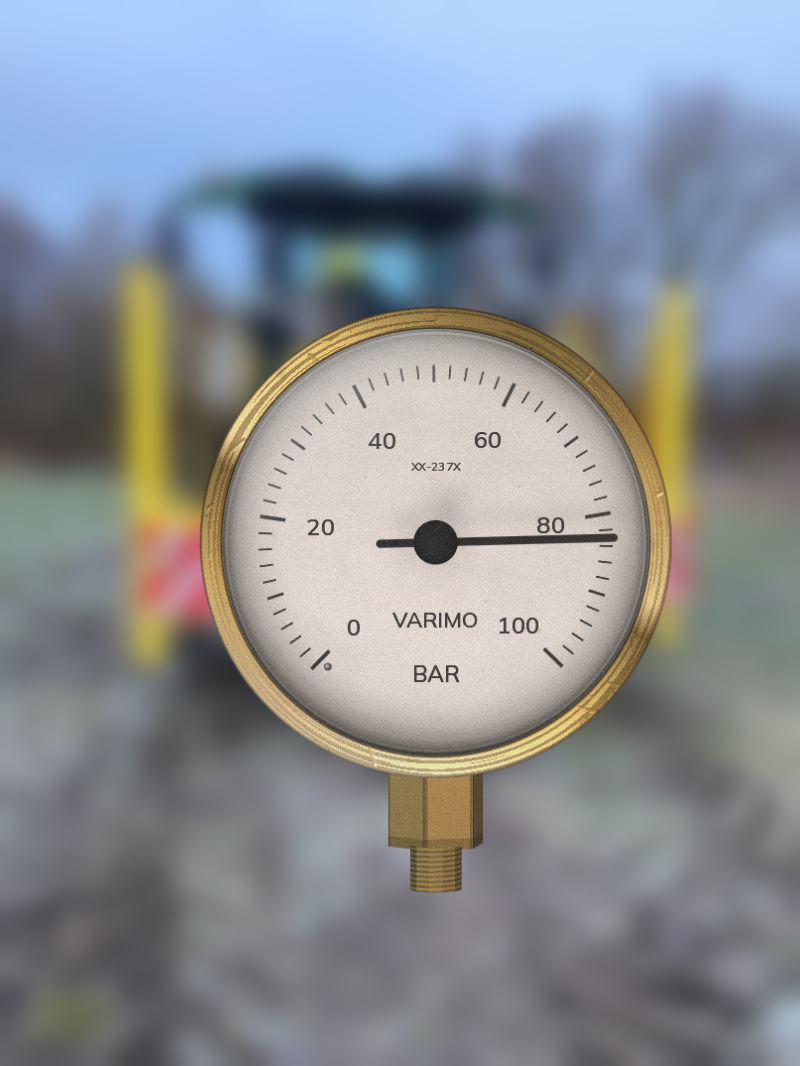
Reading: 83; bar
